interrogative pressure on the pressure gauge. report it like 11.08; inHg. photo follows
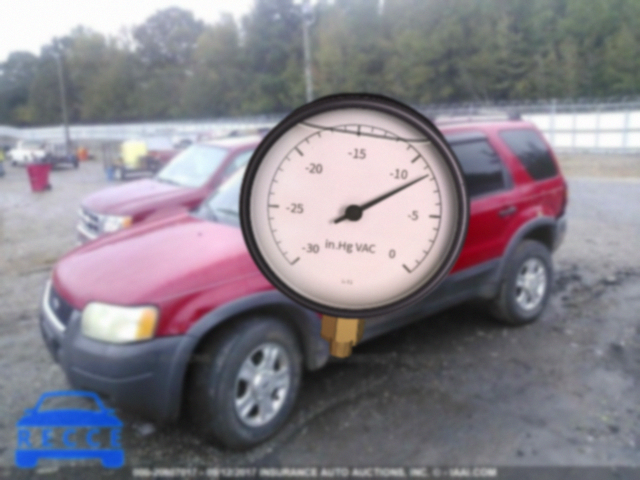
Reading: -8.5; inHg
